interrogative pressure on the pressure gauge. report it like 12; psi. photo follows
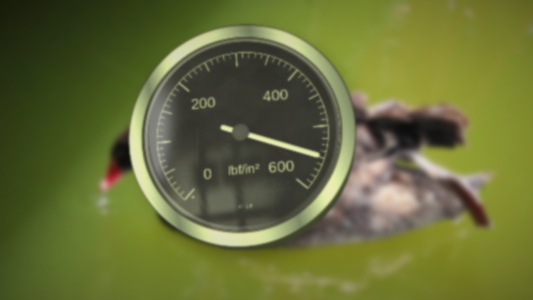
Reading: 550; psi
